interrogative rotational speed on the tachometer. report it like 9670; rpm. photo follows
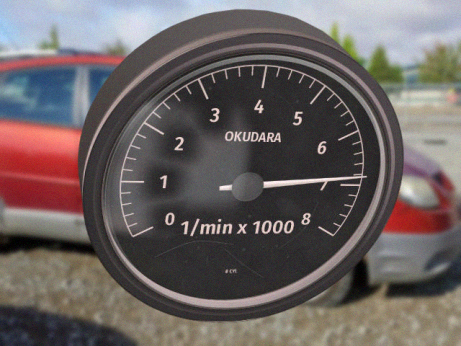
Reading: 6800; rpm
